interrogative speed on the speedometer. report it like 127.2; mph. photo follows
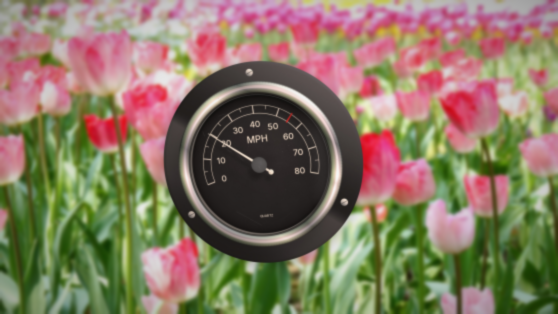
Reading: 20; mph
